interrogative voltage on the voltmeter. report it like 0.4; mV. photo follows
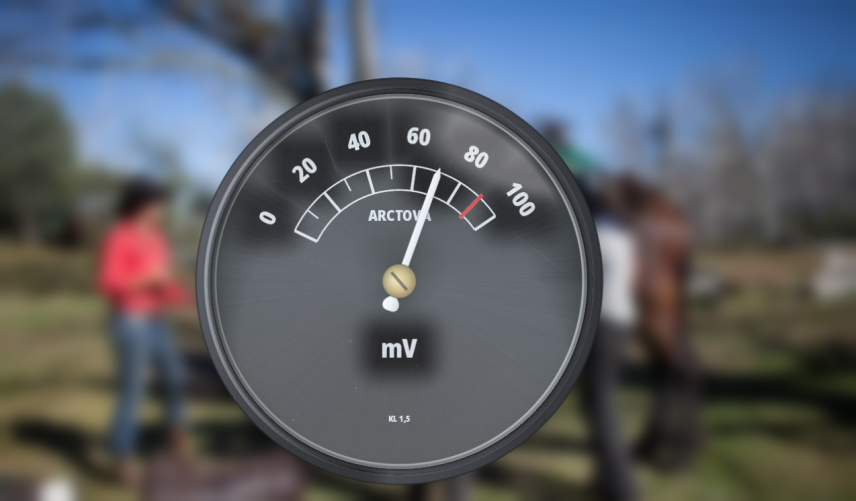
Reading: 70; mV
